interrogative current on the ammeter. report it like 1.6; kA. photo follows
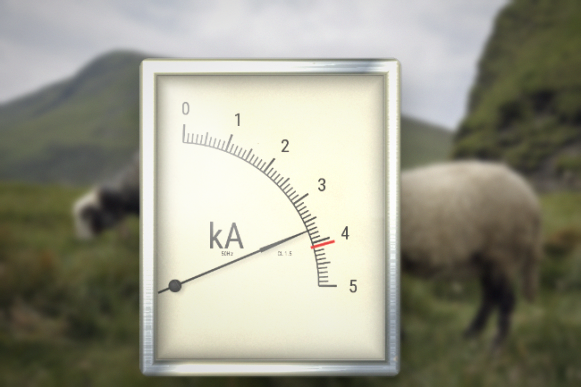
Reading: 3.7; kA
